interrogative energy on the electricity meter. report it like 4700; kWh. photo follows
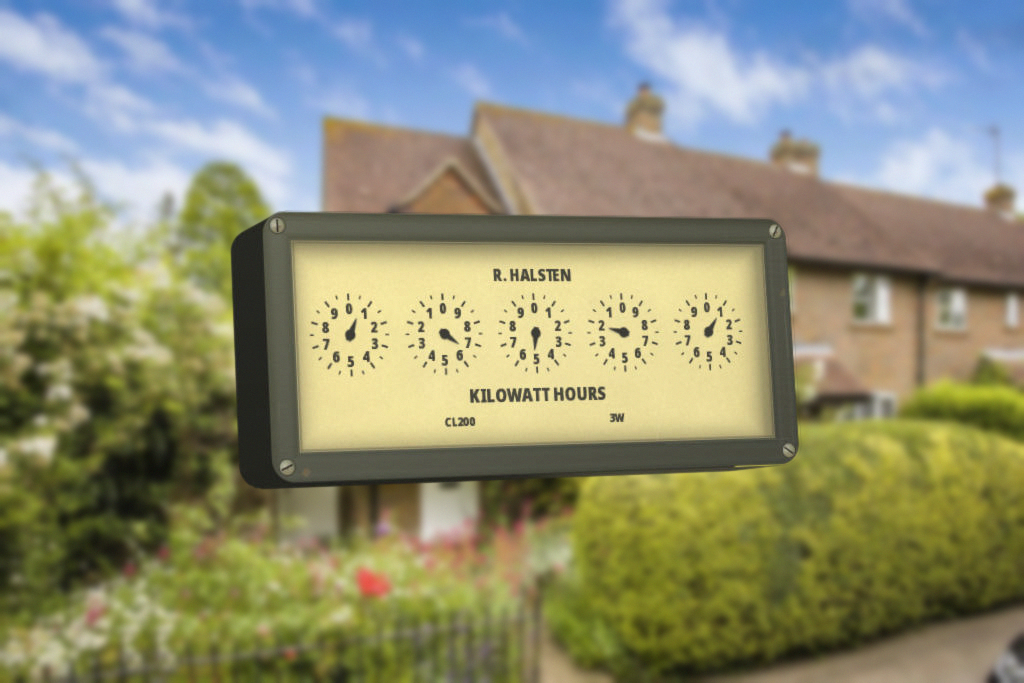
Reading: 6521; kWh
